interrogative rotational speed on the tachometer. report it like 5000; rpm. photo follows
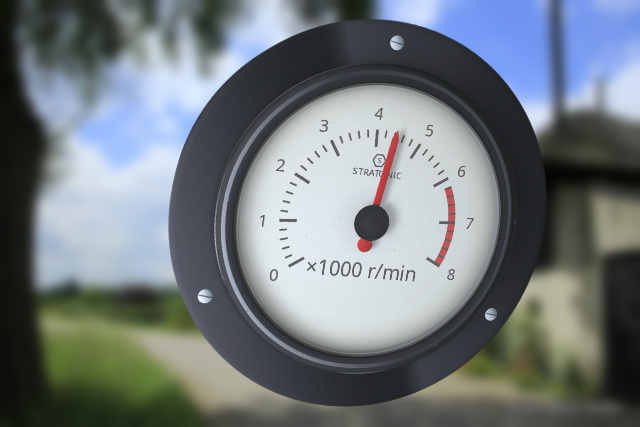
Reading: 4400; rpm
